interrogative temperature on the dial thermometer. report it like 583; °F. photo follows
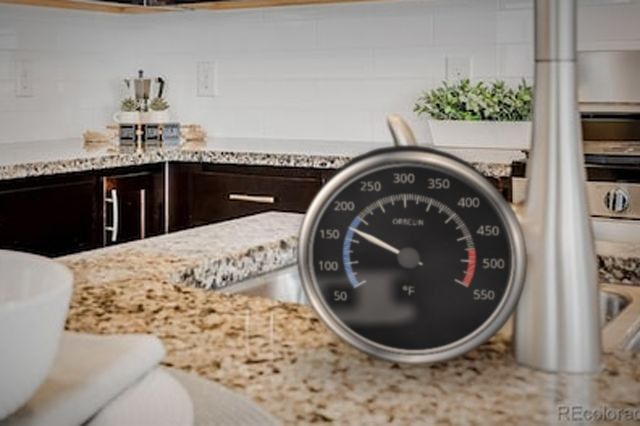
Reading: 175; °F
